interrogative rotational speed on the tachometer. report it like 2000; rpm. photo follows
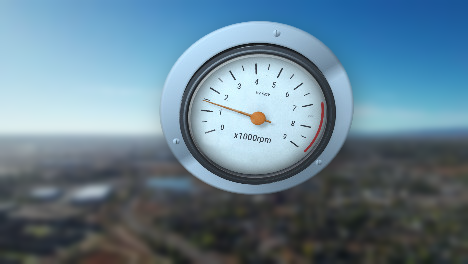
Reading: 1500; rpm
